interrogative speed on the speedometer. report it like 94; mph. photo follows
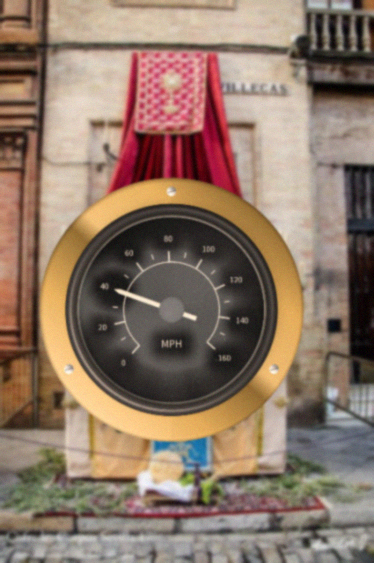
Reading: 40; mph
